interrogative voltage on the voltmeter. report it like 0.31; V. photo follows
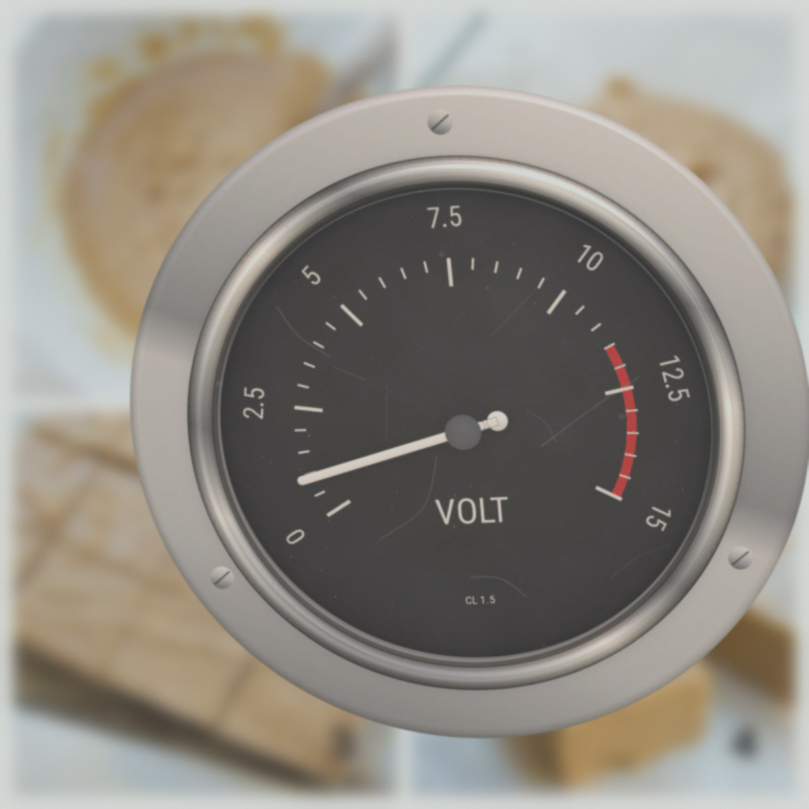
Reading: 1; V
